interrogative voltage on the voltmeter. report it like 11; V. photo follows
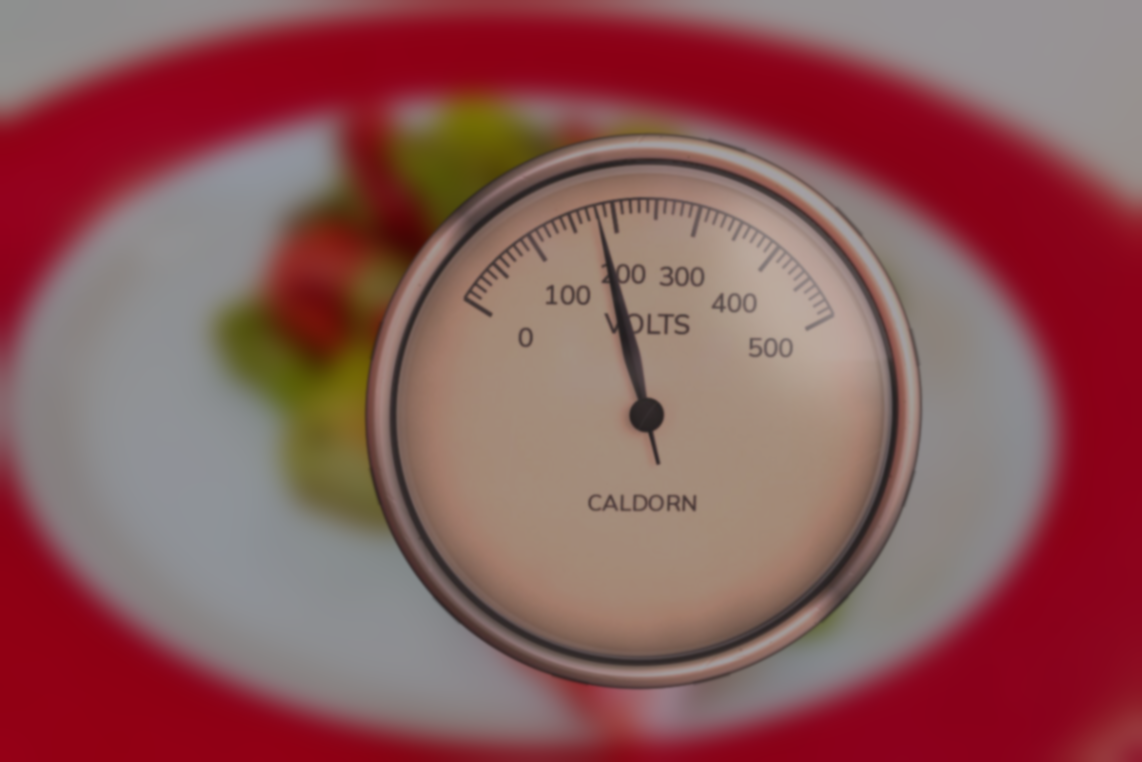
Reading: 180; V
